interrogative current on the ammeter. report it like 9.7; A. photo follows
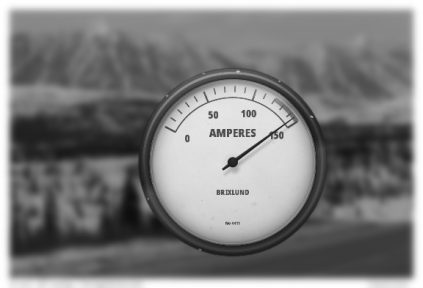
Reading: 145; A
